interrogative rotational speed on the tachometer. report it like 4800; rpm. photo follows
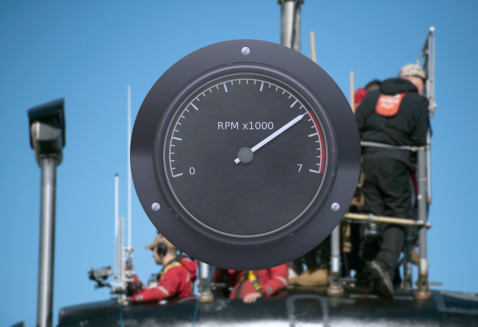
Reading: 5400; rpm
